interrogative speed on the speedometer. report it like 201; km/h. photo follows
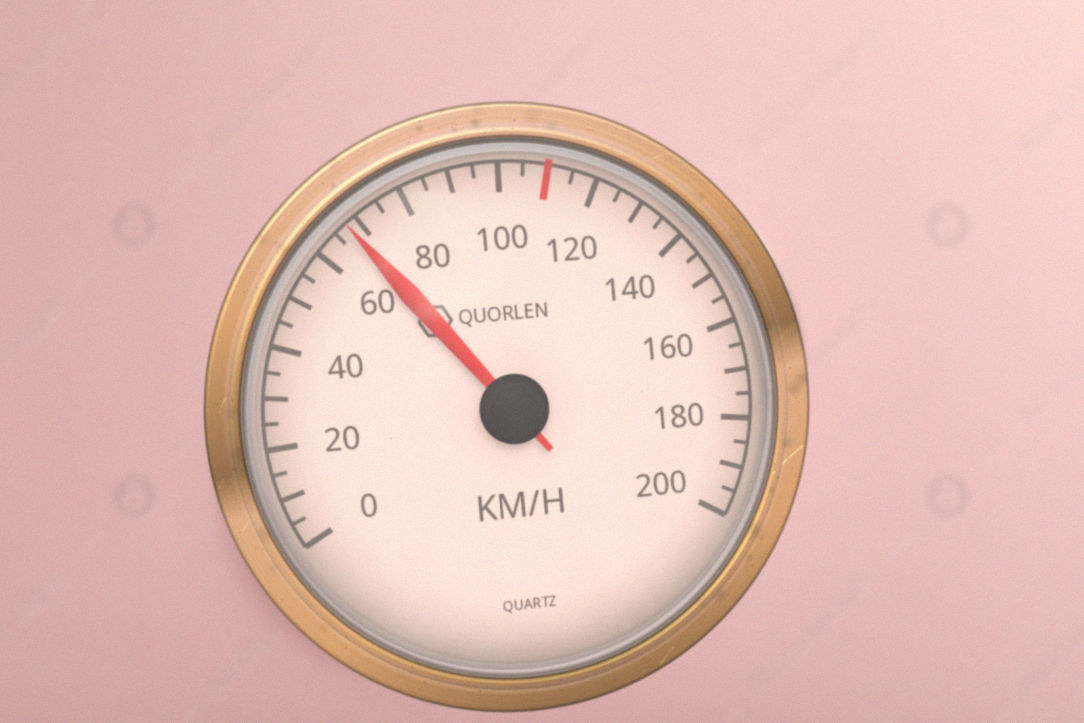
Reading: 67.5; km/h
